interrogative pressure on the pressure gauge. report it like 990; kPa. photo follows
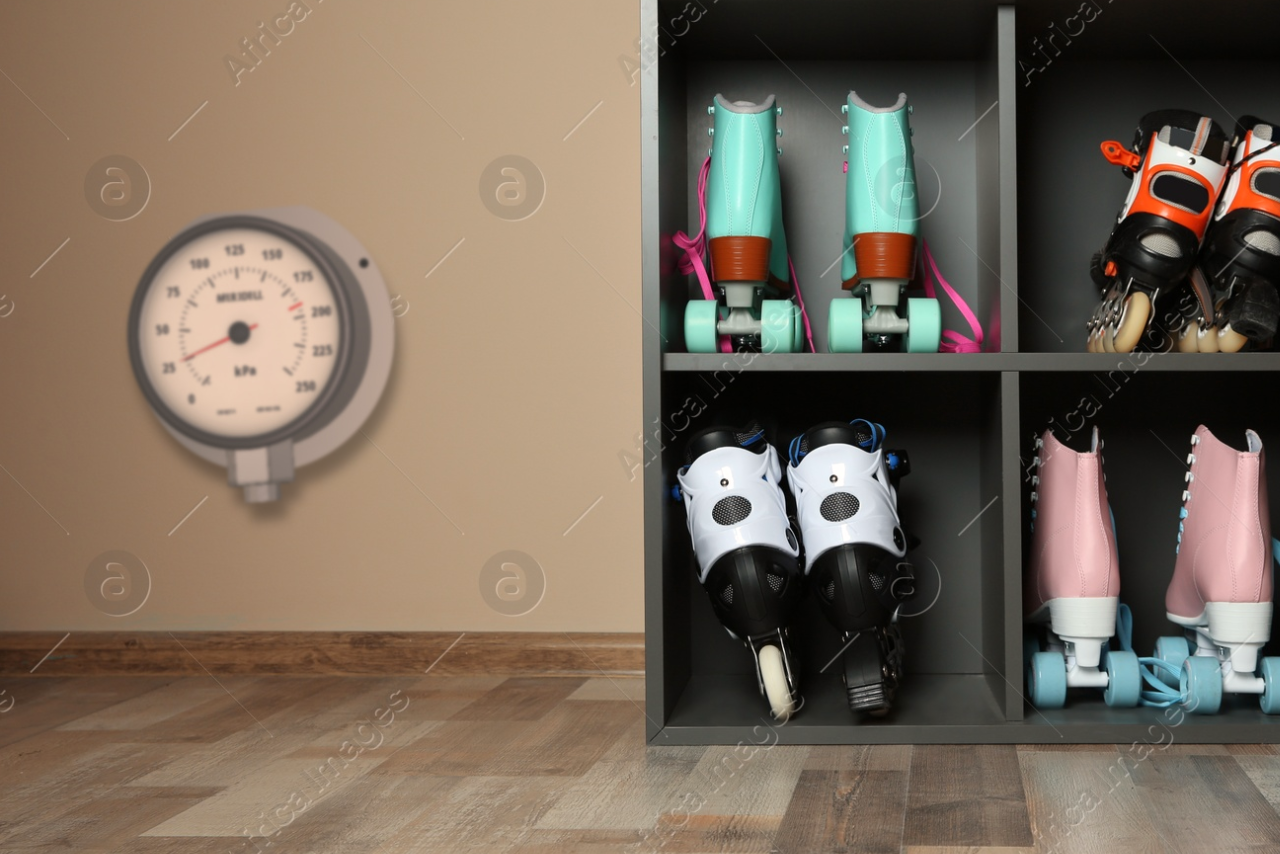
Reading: 25; kPa
